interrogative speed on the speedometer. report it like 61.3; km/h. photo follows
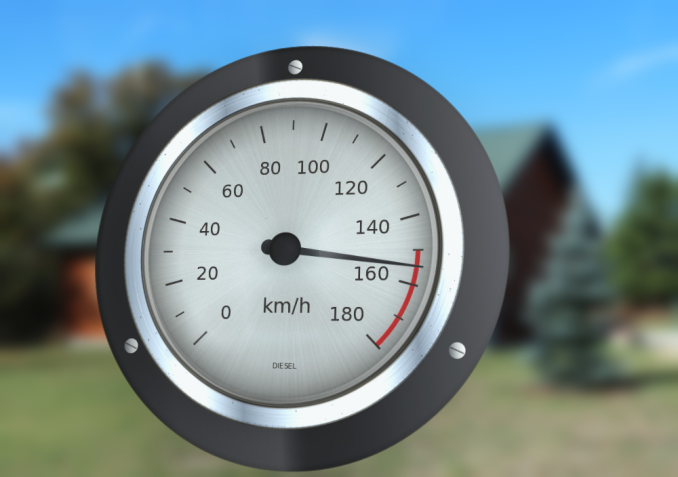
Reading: 155; km/h
